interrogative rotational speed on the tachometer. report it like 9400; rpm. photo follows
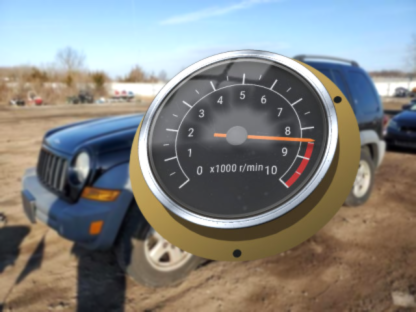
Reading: 8500; rpm
